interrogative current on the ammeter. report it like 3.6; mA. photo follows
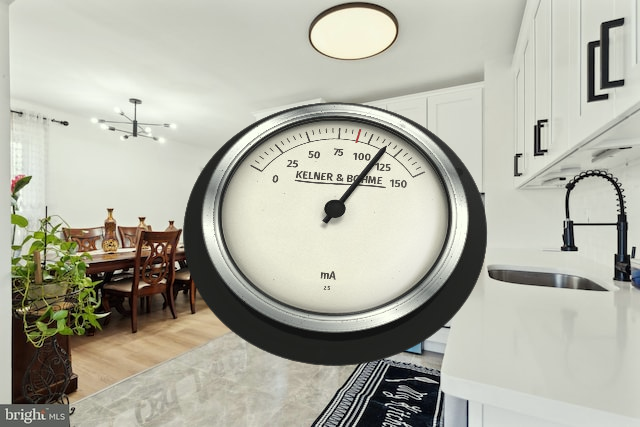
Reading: 115; mA
